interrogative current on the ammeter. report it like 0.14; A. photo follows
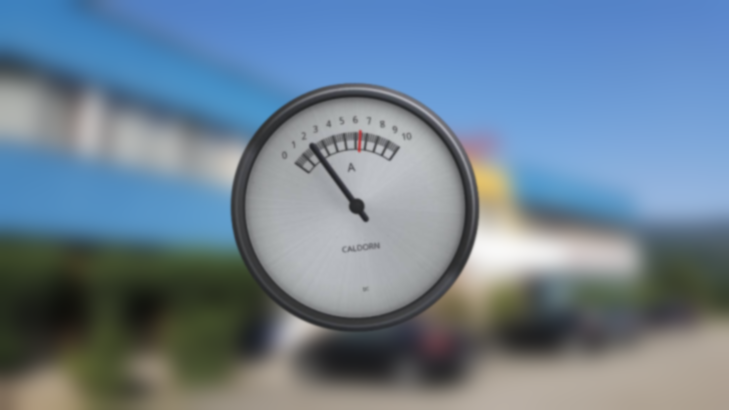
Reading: 2; A
